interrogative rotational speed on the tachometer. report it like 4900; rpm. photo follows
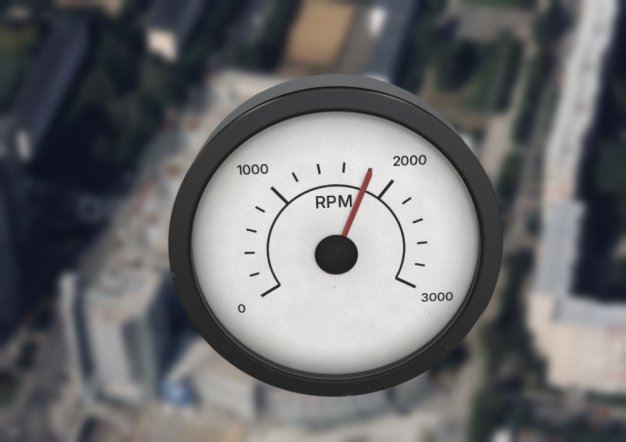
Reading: 1800; rpm
